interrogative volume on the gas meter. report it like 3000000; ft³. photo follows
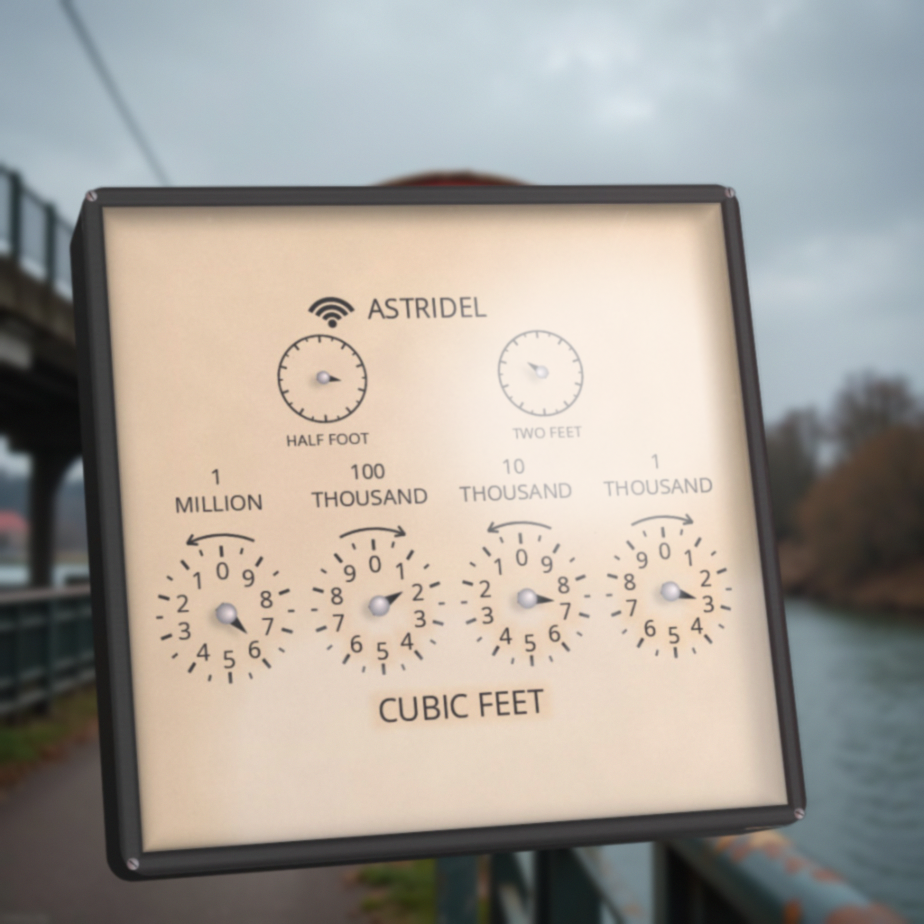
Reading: 617300; ft³
